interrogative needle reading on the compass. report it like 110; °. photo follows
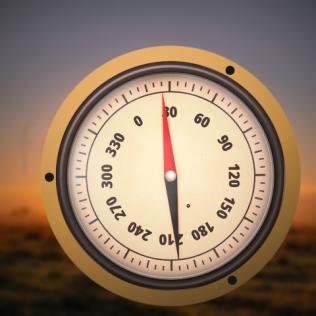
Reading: 25; °
